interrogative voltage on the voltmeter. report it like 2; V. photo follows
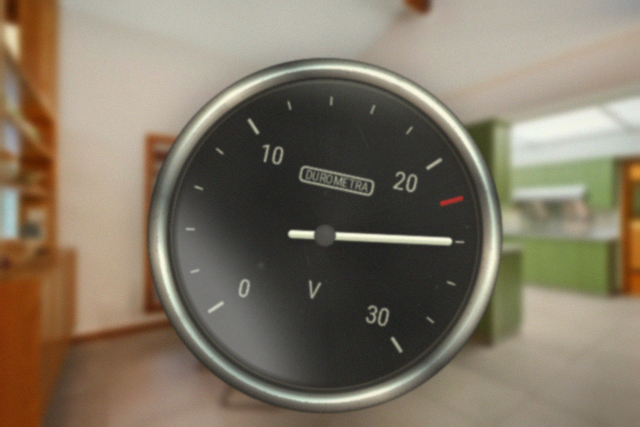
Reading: 24; V
